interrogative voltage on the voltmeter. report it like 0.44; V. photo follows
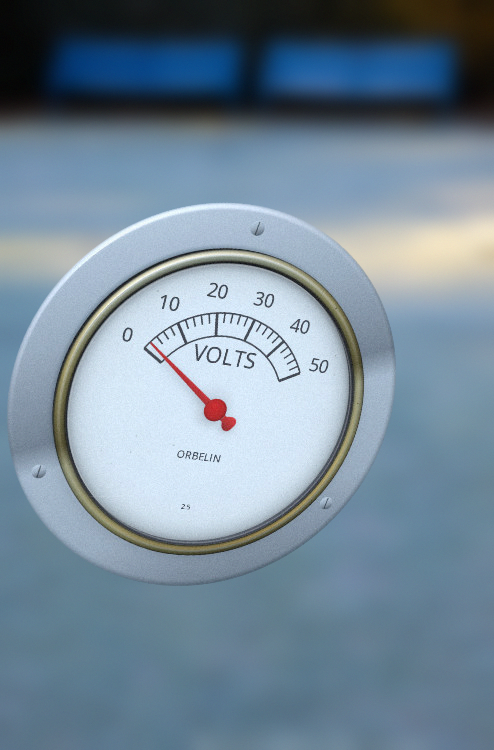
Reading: 2; V
